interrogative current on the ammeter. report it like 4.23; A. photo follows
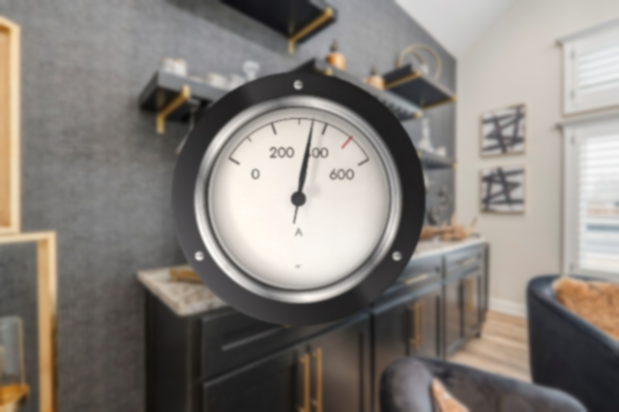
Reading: 350; A
